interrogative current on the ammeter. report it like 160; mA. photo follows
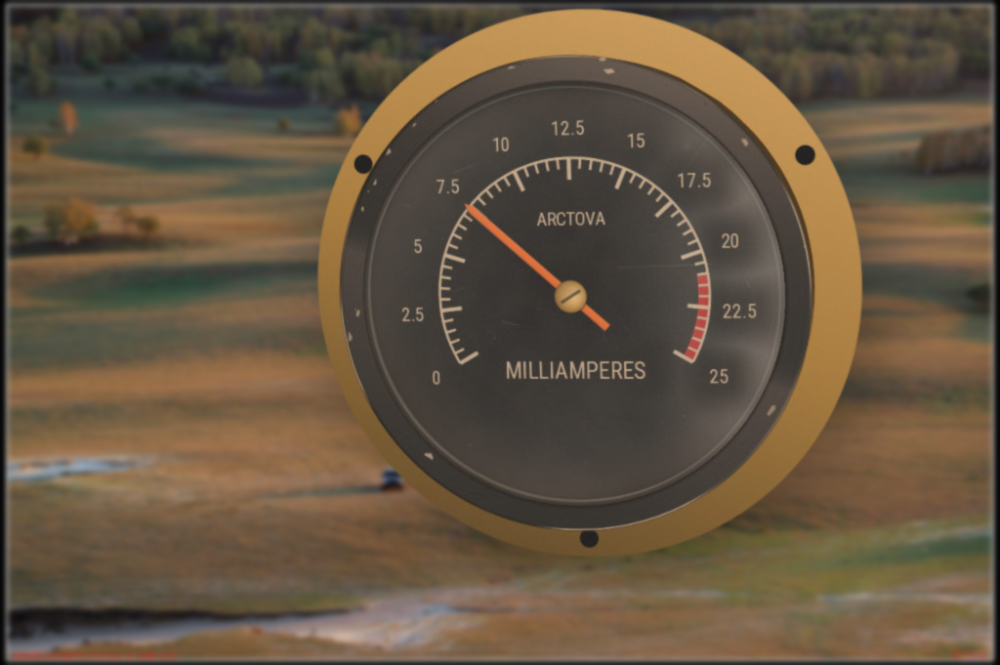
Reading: 7.5; mA
